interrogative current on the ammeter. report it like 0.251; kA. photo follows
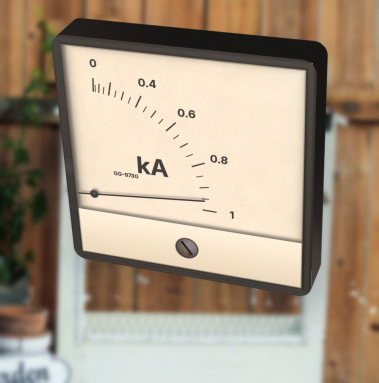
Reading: 0.95; kA
